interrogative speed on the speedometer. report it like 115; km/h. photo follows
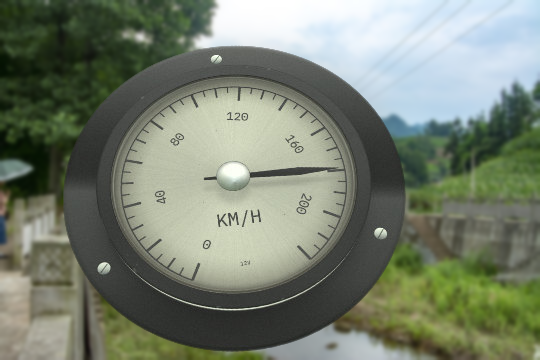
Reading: 180; km/h
